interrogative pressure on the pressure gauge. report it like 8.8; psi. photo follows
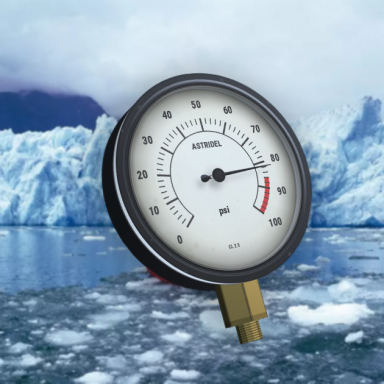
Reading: 82; psi
